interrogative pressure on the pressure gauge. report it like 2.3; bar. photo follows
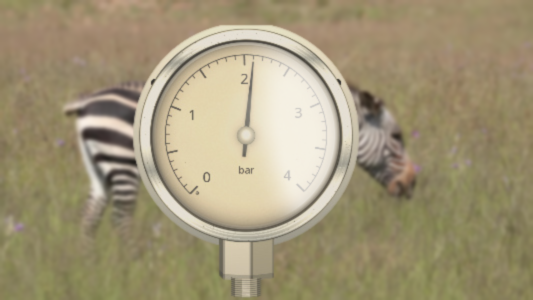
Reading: 2.1; bar
